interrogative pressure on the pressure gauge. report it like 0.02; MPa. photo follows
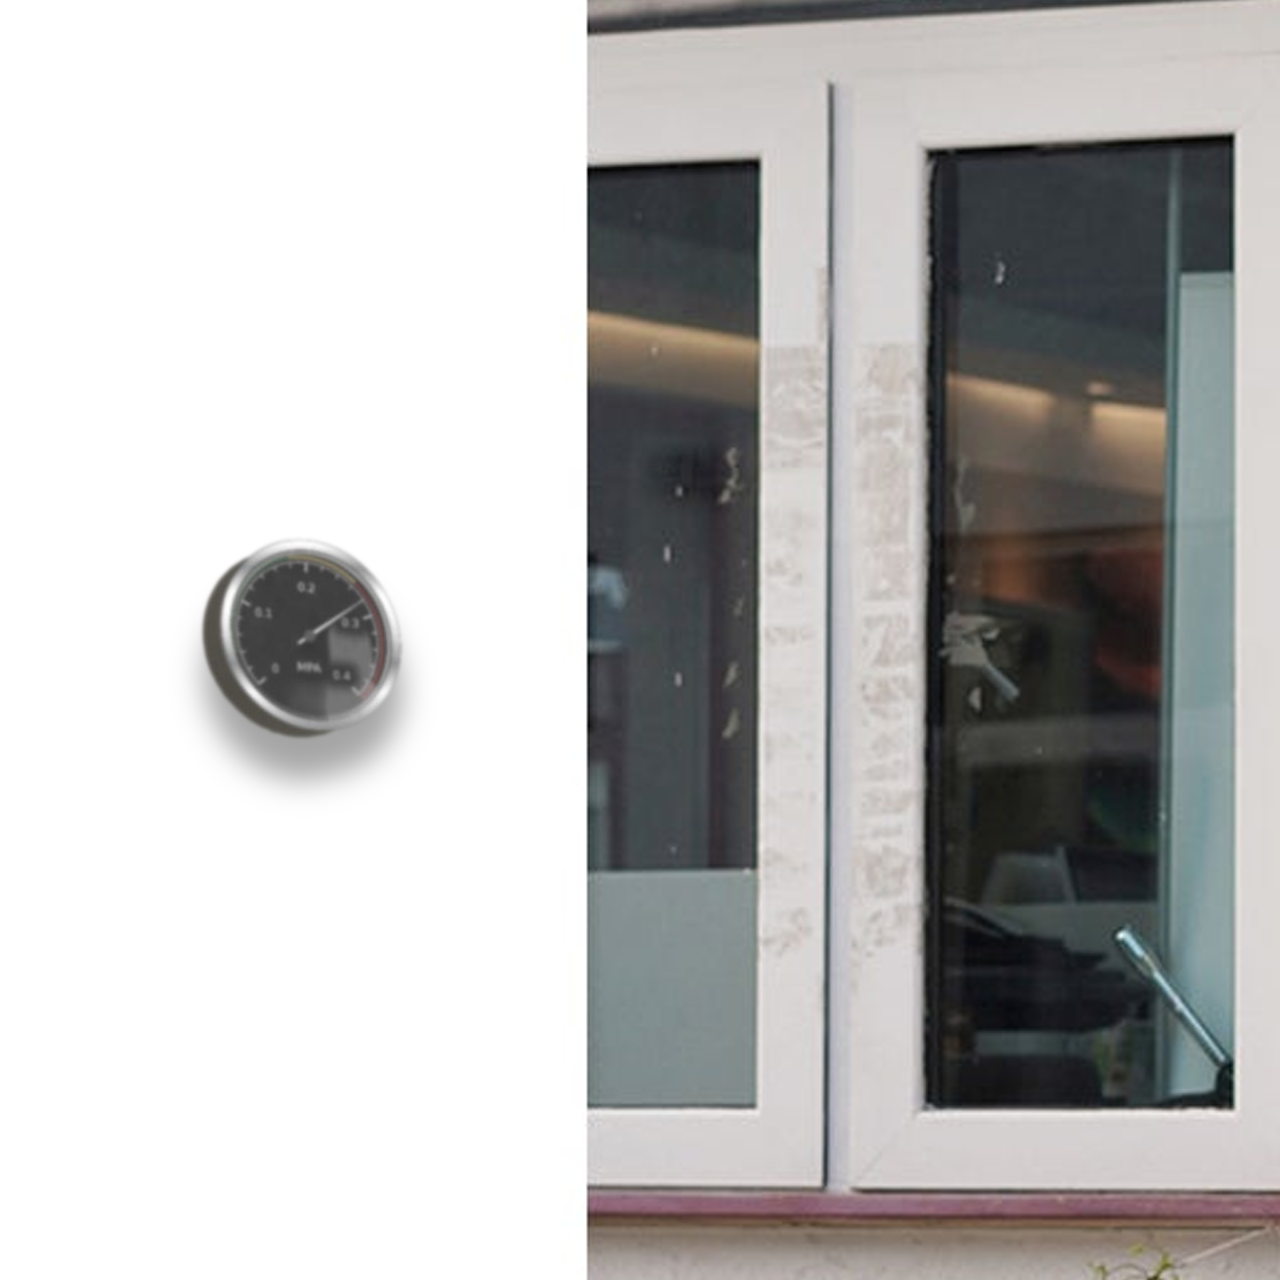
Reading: 0.28; MPa
